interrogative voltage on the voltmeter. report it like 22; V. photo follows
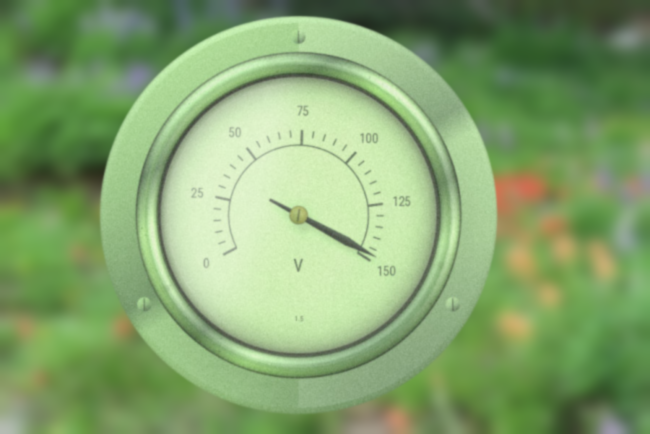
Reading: 147.5; V
